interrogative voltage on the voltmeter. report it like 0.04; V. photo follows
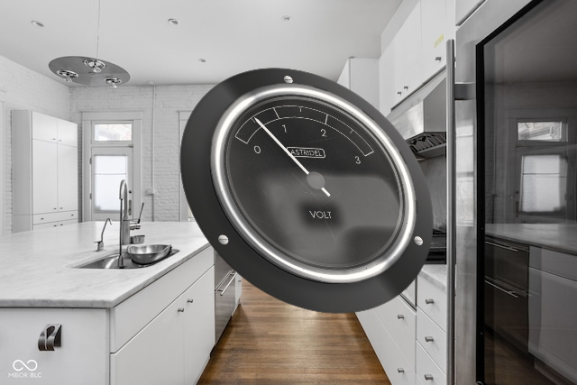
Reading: 0.5; V
